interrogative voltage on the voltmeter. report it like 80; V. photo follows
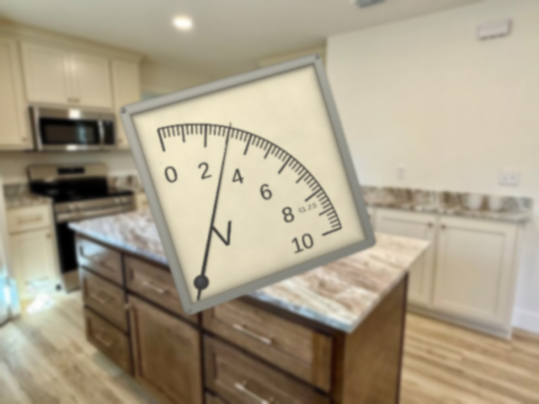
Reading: 3; V
